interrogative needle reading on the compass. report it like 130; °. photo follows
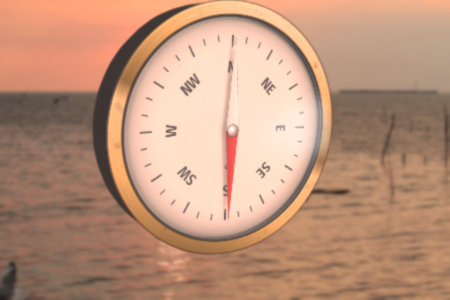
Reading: 180; °
